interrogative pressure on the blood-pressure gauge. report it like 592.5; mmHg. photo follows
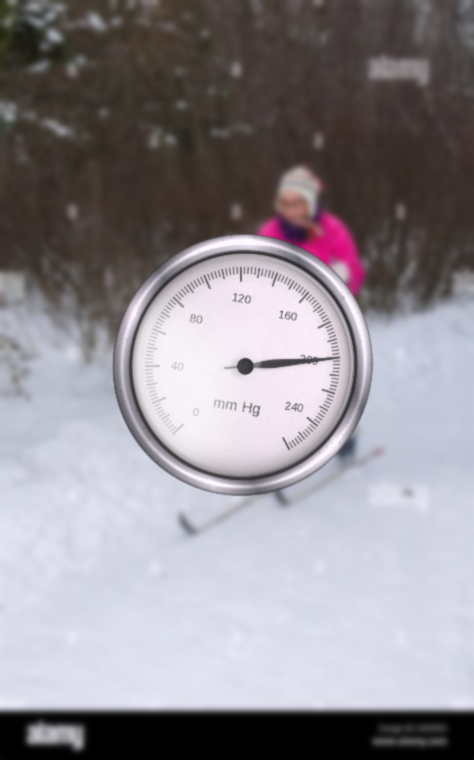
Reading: 200; mmHg
